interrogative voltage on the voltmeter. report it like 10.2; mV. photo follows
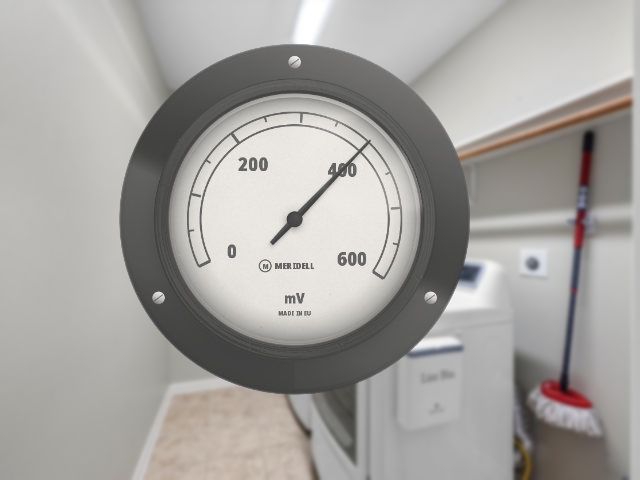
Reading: 400; mV
